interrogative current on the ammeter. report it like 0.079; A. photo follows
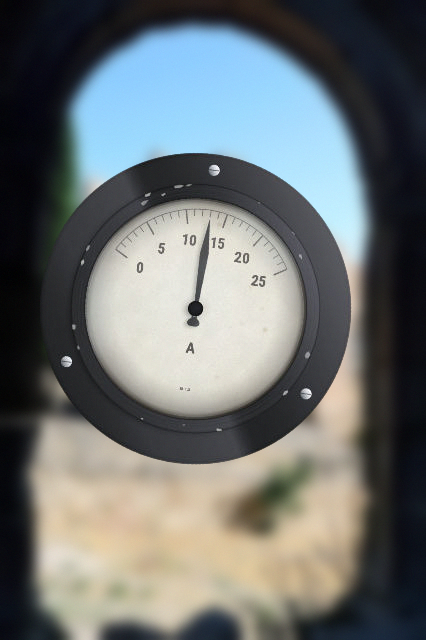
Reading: 13; A
